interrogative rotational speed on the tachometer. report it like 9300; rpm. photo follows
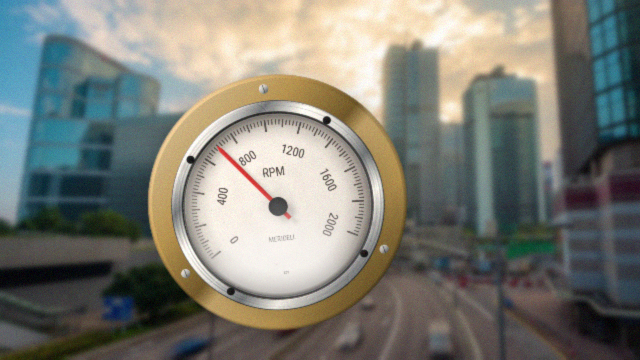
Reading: 700; rpm
